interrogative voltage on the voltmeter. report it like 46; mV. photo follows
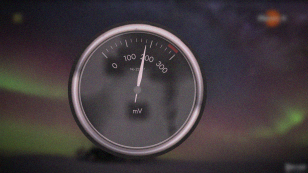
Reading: 180; mV
